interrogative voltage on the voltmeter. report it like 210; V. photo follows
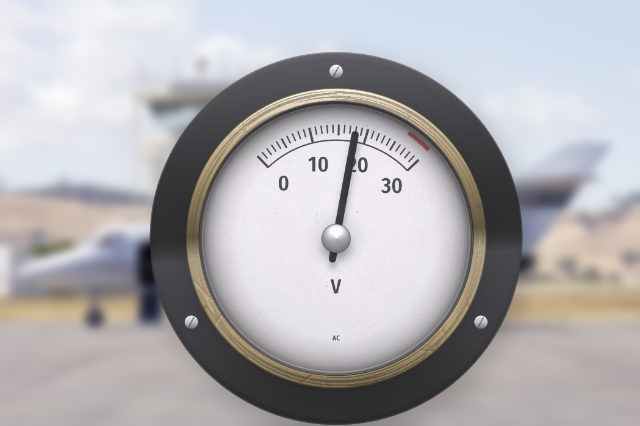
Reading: 18; V
